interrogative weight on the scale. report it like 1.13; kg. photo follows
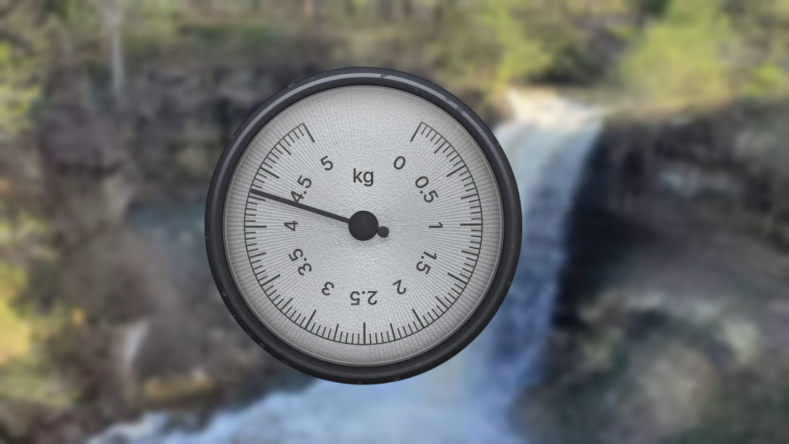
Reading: 4.3; kg
